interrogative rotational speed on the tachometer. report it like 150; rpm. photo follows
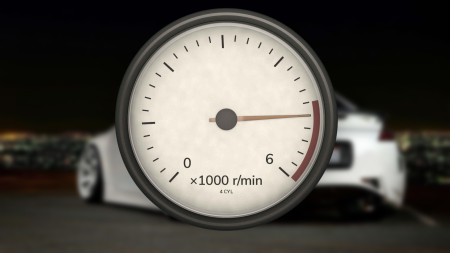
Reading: 5000; rpm
